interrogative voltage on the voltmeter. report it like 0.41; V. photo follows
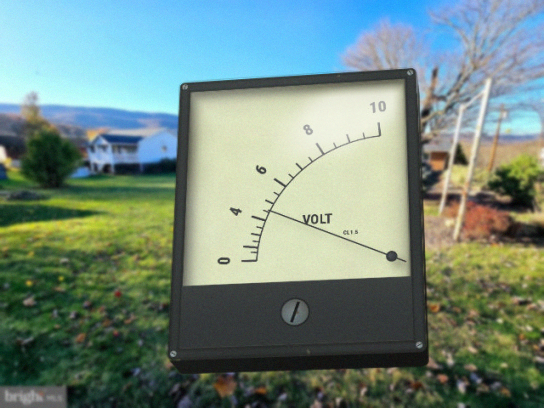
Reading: 4.5; V
